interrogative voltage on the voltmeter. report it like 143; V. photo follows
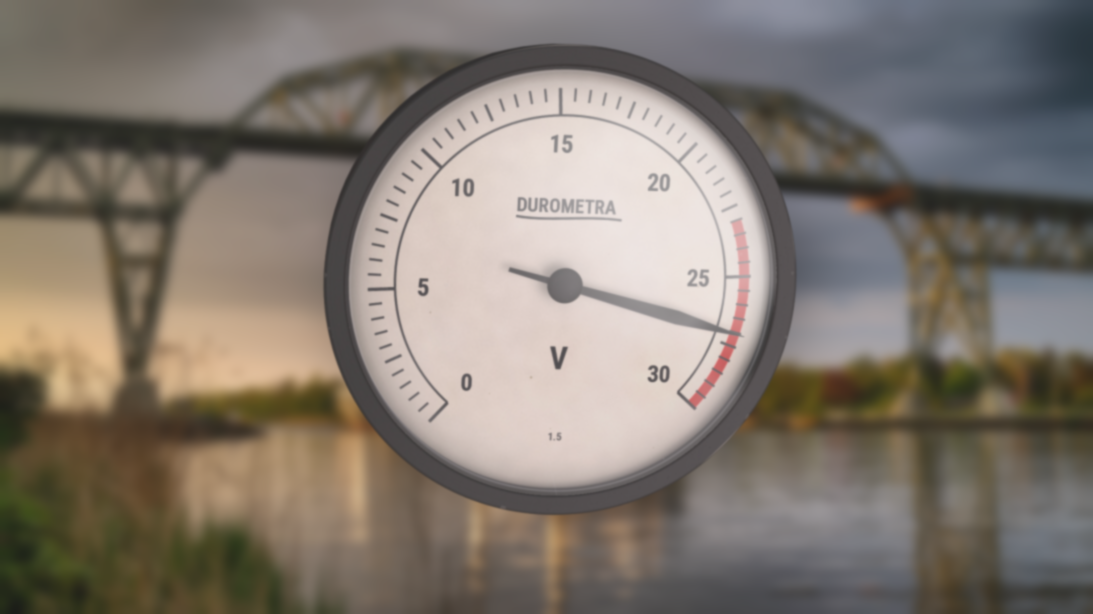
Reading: 27; V
